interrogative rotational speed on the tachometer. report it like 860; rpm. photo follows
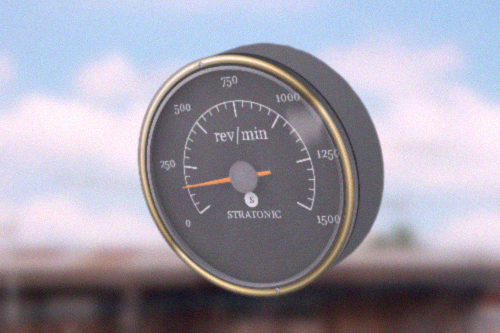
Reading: 150; rpm
